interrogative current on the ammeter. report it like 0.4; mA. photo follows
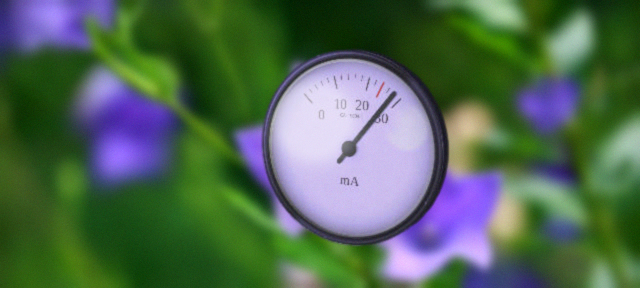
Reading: 28; mA
